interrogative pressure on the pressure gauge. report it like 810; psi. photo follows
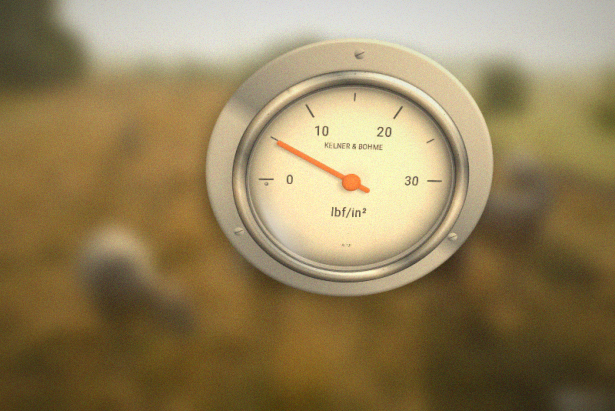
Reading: 5; psi
